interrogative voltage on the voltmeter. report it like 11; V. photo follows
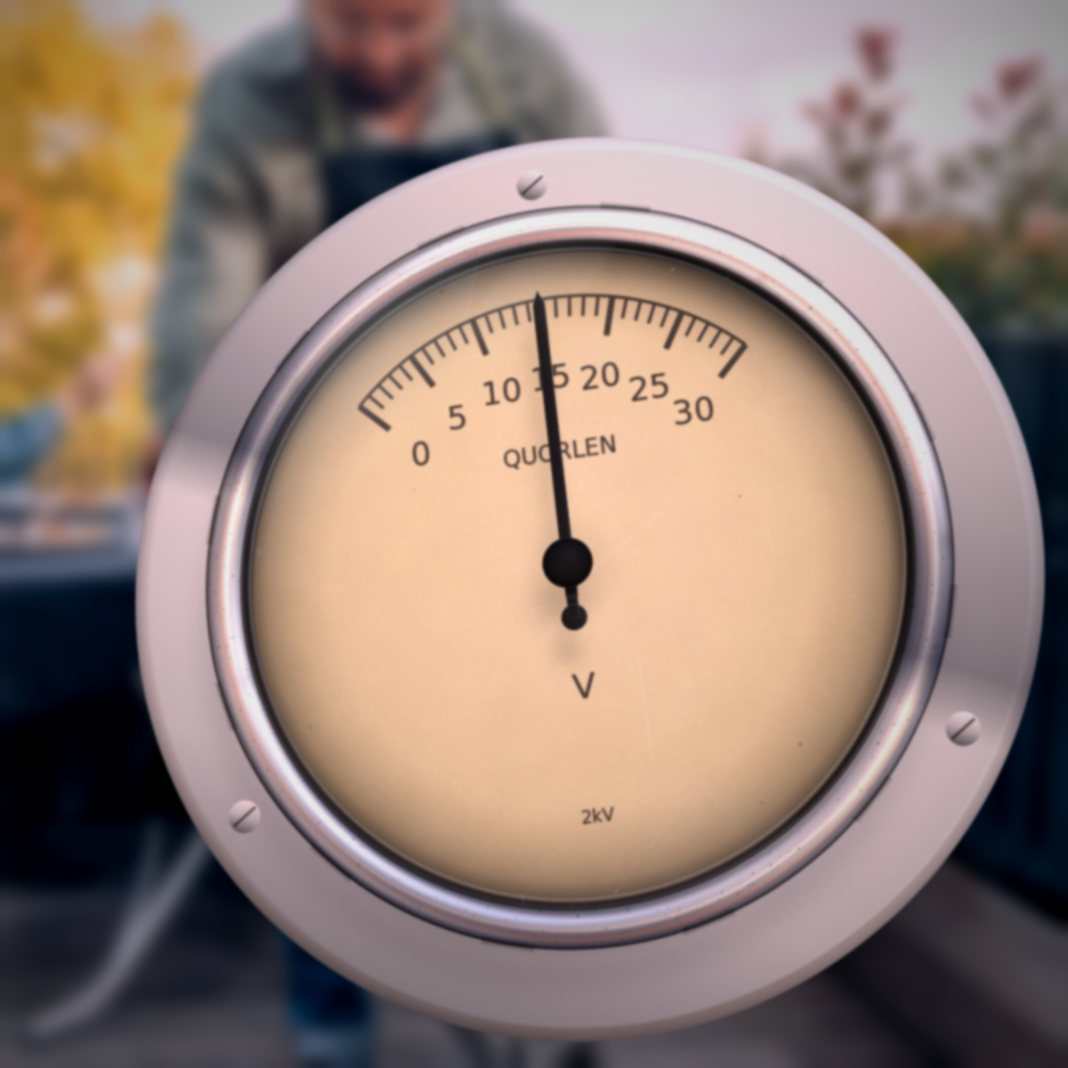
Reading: 15; V
